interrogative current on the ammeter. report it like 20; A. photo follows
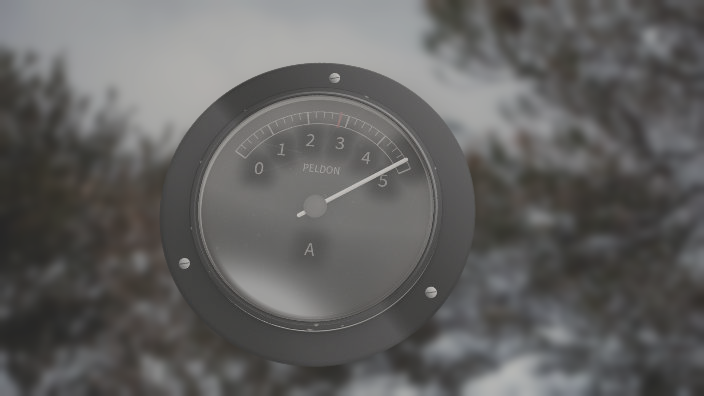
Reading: 4.8; A
